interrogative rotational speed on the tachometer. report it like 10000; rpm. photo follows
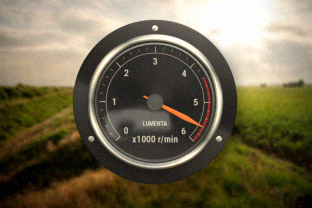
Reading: 5600; rpm
